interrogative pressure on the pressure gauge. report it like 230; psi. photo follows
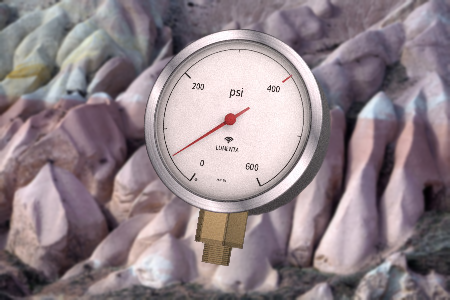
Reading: 50; psi
